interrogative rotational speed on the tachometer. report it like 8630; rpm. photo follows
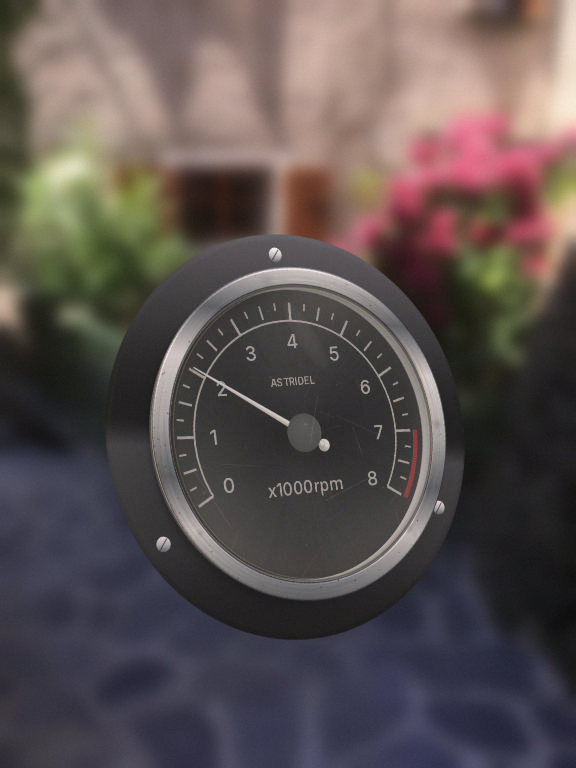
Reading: 2000; rpm
